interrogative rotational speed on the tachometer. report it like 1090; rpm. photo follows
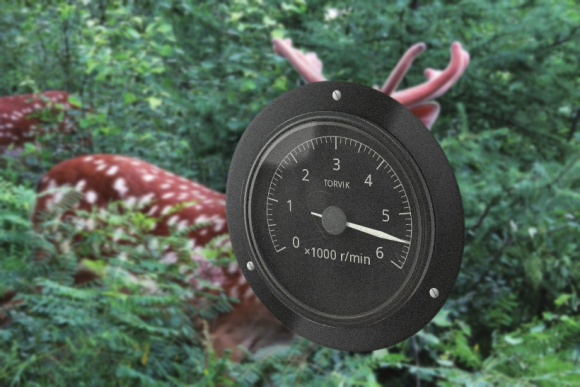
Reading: 5500; rpm
